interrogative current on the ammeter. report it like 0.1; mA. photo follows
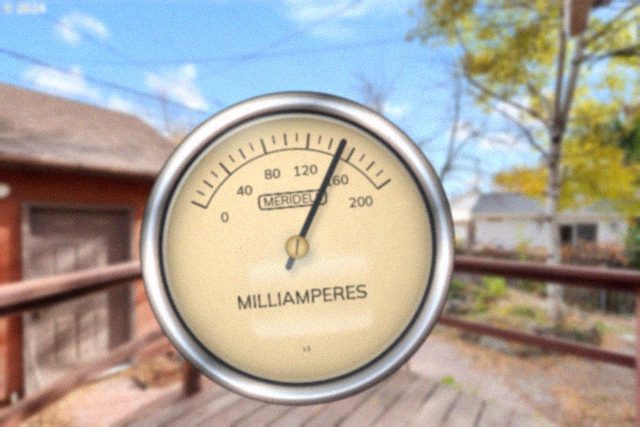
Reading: 150; mA
